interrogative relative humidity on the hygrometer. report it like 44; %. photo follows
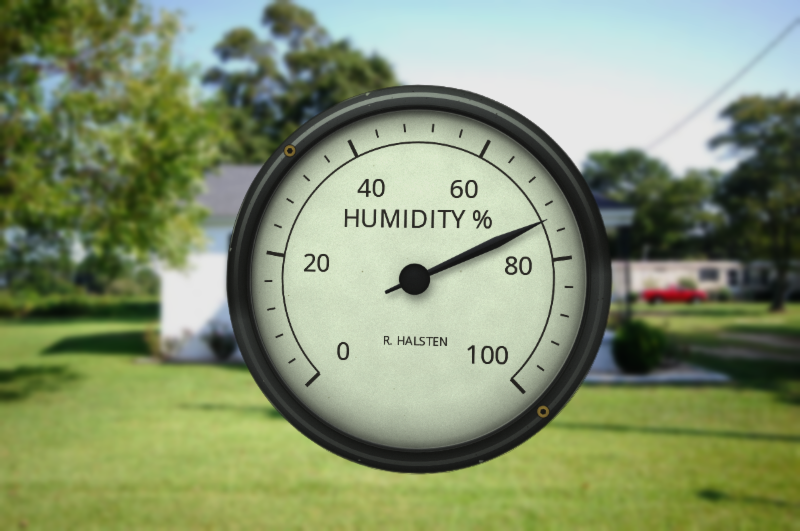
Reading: 74; %
